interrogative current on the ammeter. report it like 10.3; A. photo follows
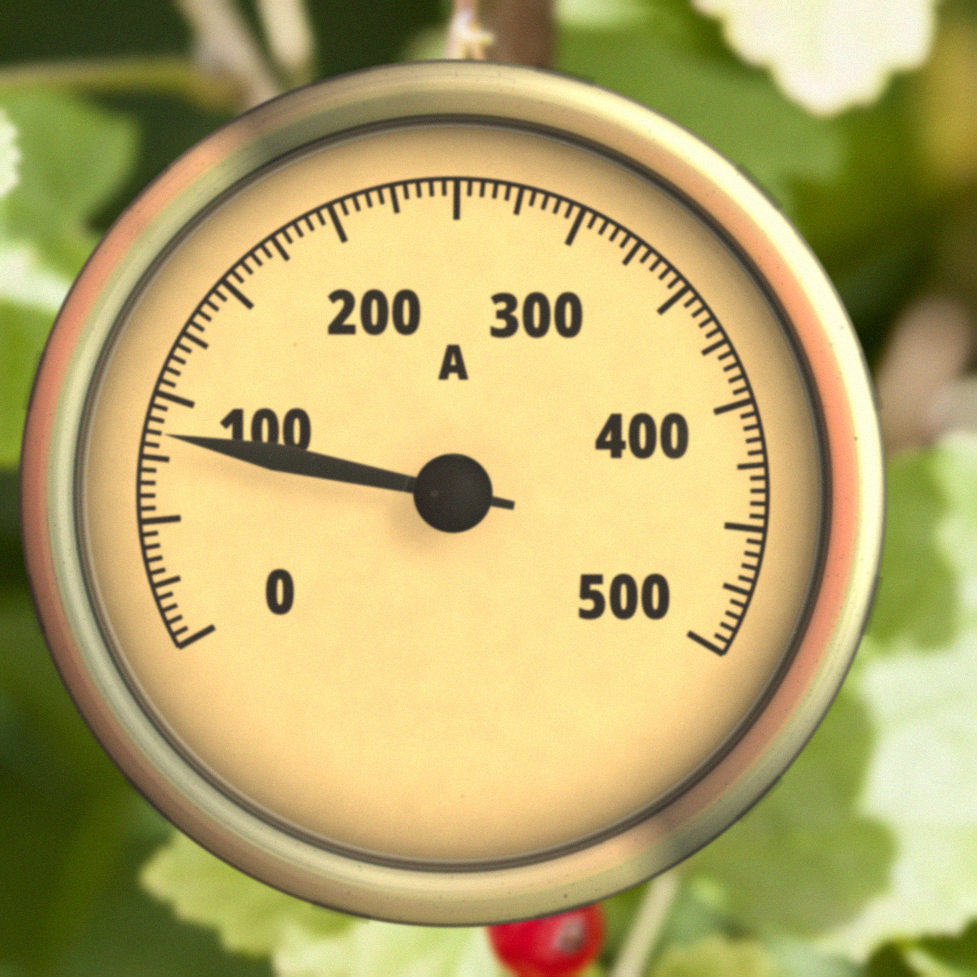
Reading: 85; A
